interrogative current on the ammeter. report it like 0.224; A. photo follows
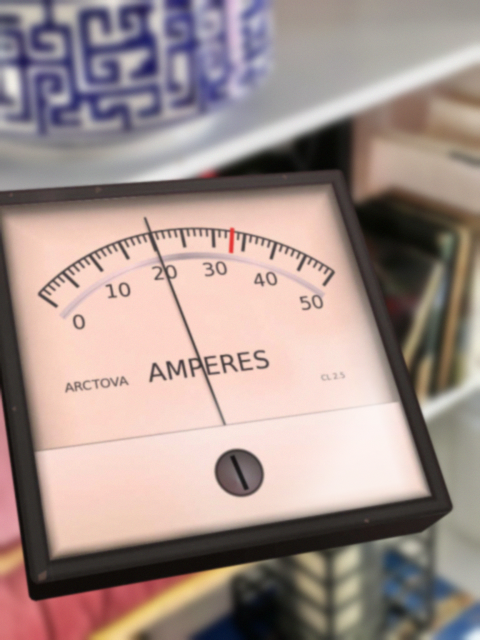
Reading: 20; A
